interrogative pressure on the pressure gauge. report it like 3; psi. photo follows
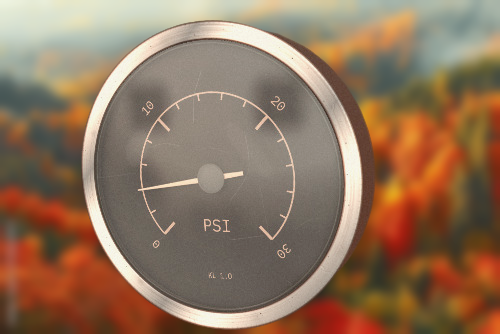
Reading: 4; psi
